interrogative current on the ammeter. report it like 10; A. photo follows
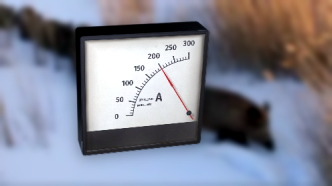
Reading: 200; A
